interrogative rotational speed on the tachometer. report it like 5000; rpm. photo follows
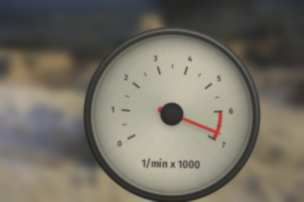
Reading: 6750; rpm
